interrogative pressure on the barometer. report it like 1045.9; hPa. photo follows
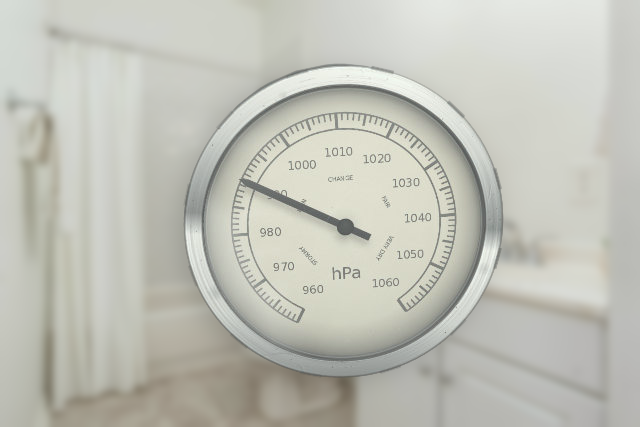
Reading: 990; hPa
